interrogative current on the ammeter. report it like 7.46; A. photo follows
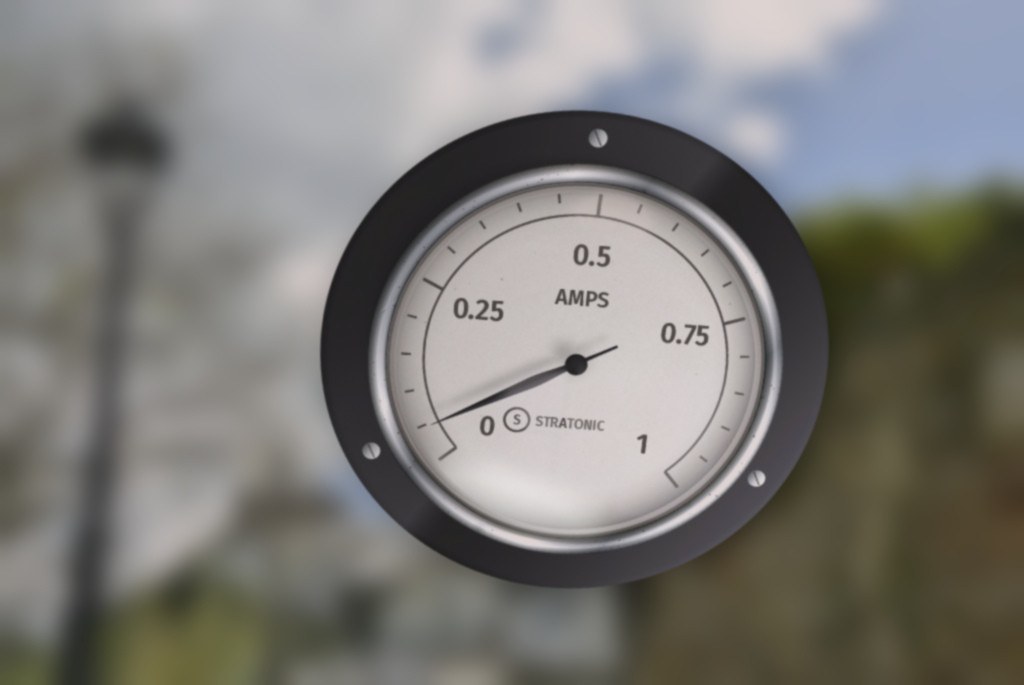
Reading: 0.05; A
